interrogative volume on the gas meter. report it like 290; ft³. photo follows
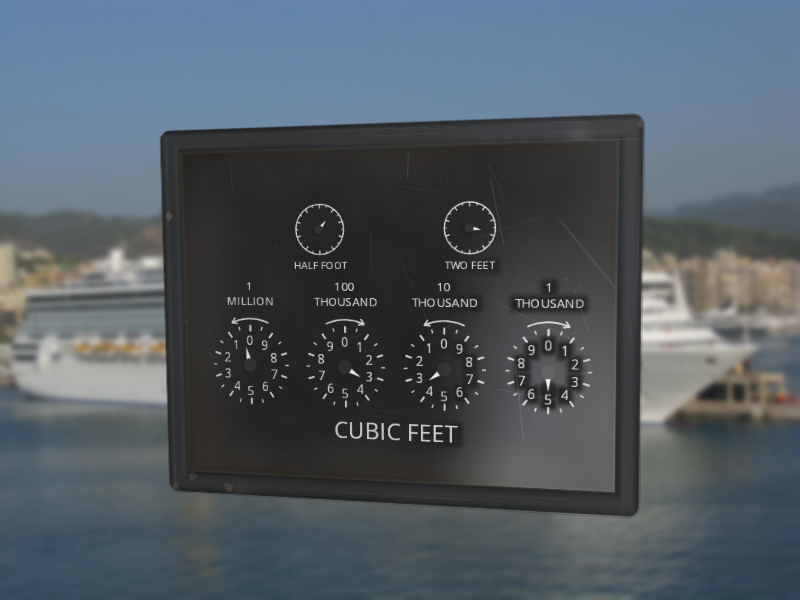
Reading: 33500; ft³
